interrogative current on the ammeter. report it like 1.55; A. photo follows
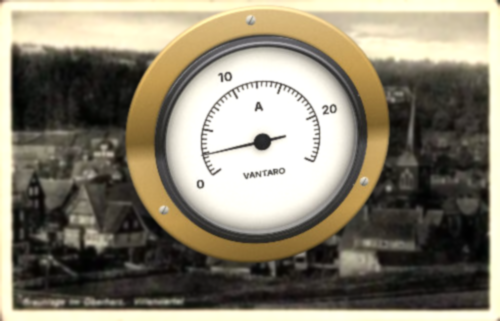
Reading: 2.5; A
